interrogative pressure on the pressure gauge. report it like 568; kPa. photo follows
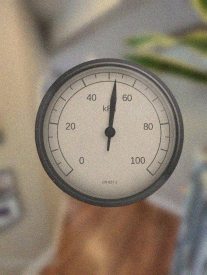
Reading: 52.5; kPa
